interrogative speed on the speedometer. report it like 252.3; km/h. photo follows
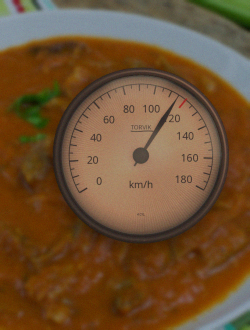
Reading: 115; km/h
